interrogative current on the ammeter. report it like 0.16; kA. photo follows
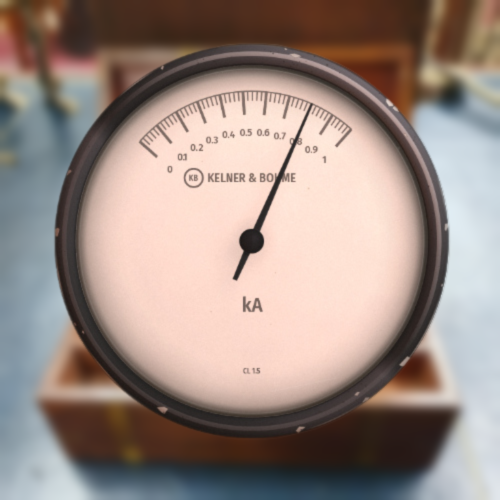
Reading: 0.8; kA
